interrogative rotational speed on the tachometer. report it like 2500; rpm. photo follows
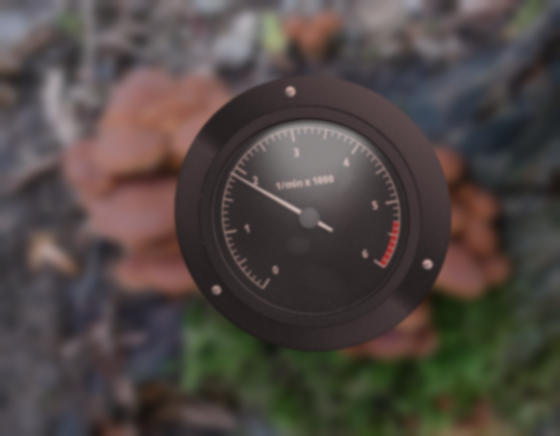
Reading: 1900; rpm
